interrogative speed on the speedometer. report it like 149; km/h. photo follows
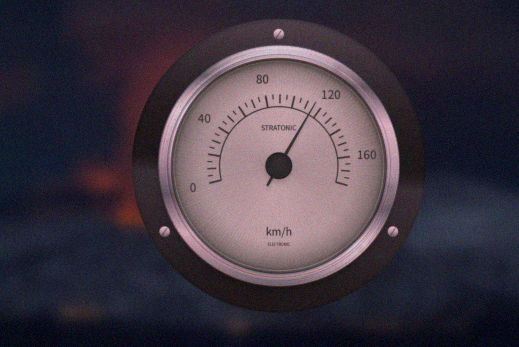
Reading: 115; km/h
